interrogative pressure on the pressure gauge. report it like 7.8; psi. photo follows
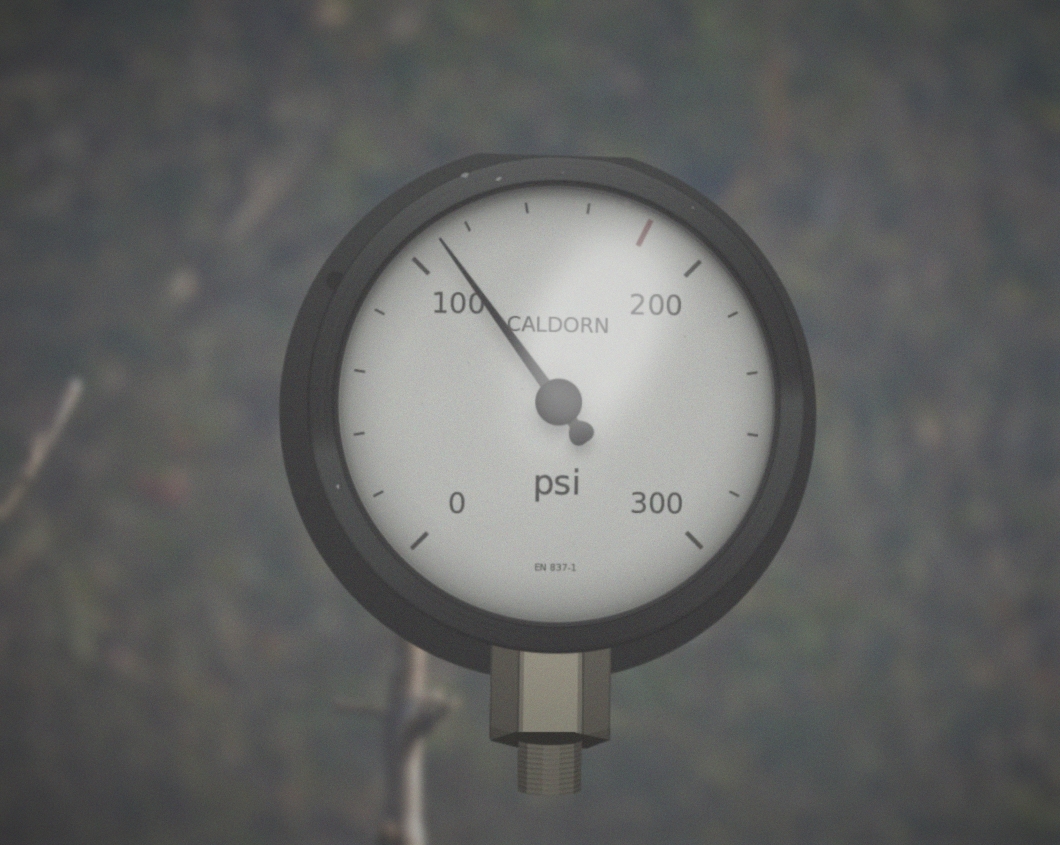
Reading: 110; psi
